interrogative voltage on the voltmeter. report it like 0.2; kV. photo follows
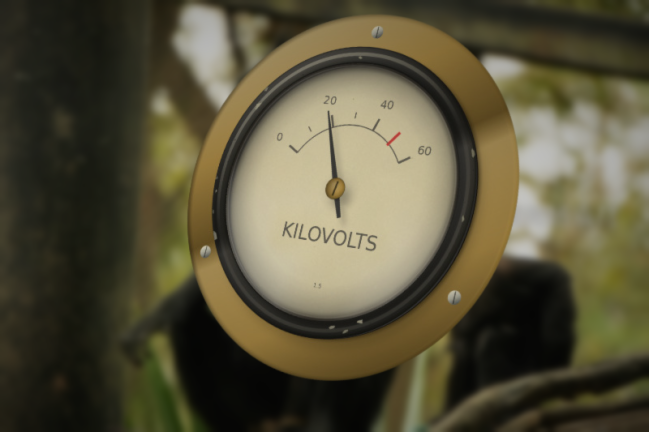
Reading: 20; kV
